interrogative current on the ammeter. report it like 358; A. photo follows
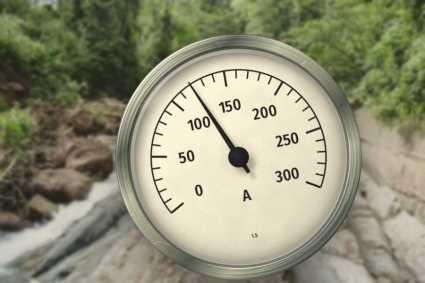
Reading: 120; A
